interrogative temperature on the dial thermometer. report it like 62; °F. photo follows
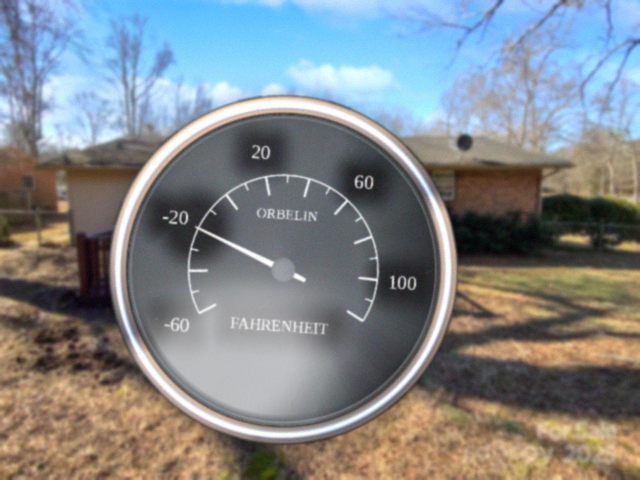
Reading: -20; °F
